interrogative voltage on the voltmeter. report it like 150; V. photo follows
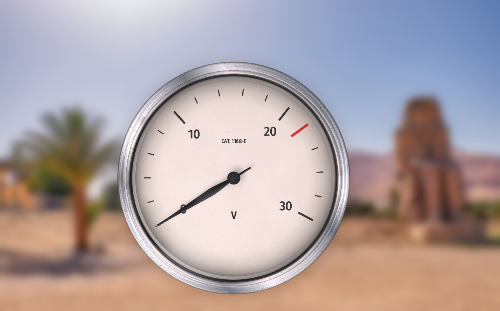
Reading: 0; V
